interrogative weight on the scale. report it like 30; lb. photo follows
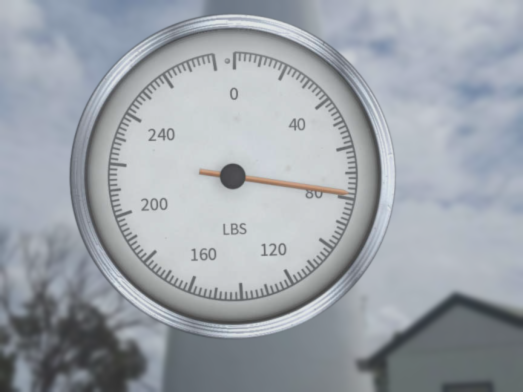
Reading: 78; lb
